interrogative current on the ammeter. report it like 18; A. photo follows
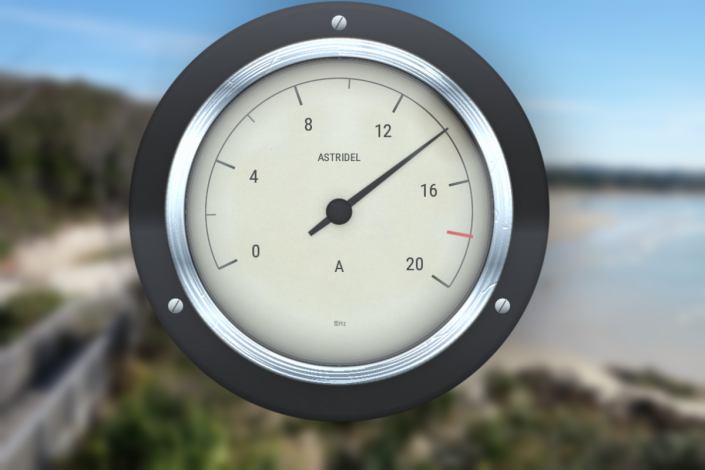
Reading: 14; A
